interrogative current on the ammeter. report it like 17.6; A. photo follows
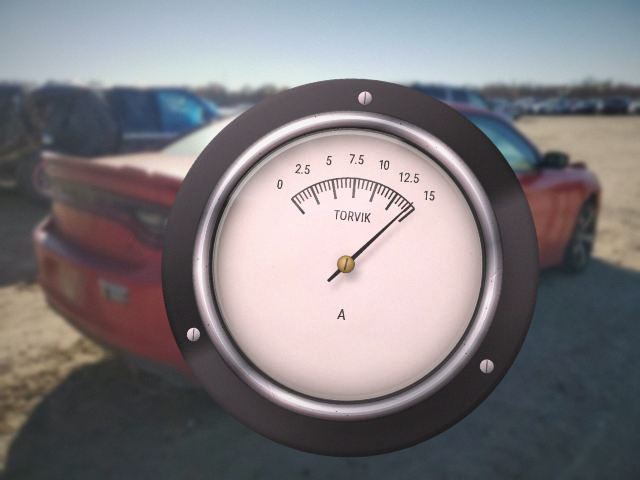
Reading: 14.5; A
